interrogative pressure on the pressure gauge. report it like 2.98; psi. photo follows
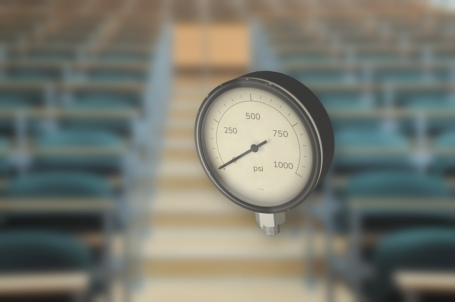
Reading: 0; psi
